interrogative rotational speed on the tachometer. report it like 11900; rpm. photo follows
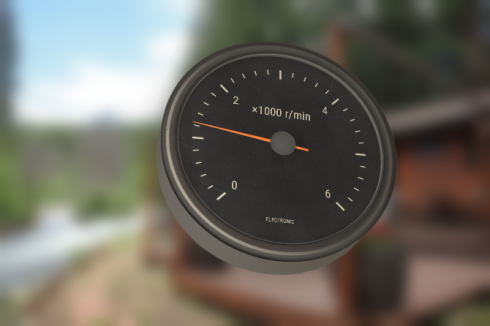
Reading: 1200; rpm
